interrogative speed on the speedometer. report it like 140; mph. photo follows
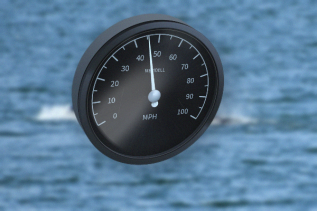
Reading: 45; mph
